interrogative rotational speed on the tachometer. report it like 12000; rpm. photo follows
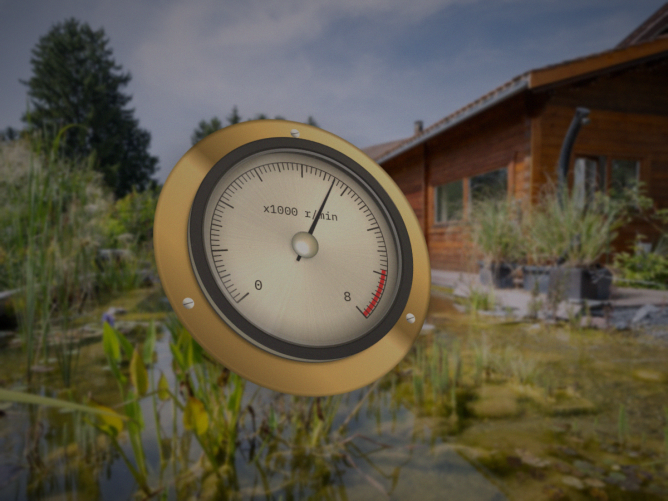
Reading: 4700; rpm
